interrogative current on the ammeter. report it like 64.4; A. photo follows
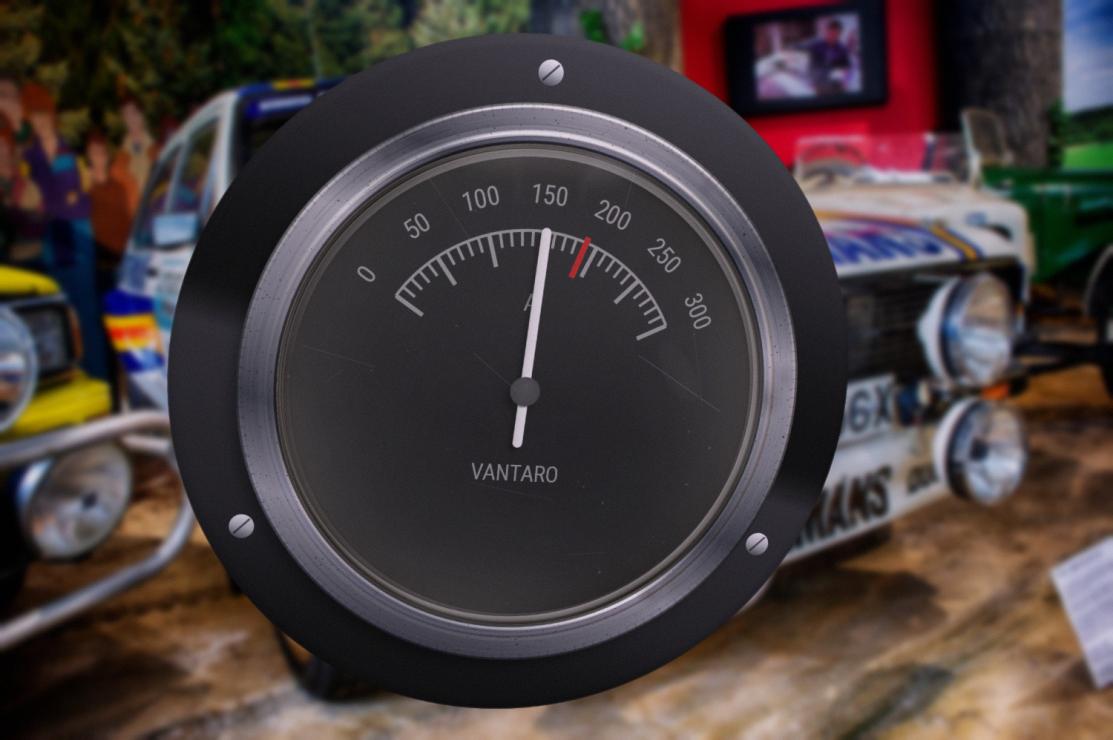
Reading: 150; A
